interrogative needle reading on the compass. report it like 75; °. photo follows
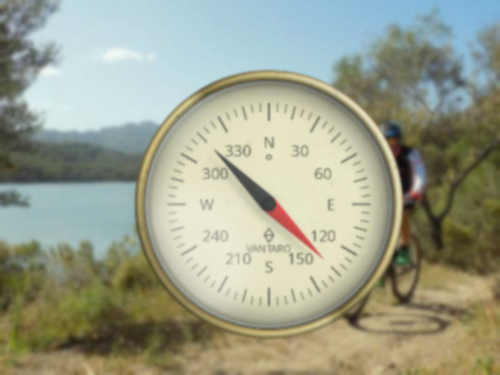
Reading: 135; °
